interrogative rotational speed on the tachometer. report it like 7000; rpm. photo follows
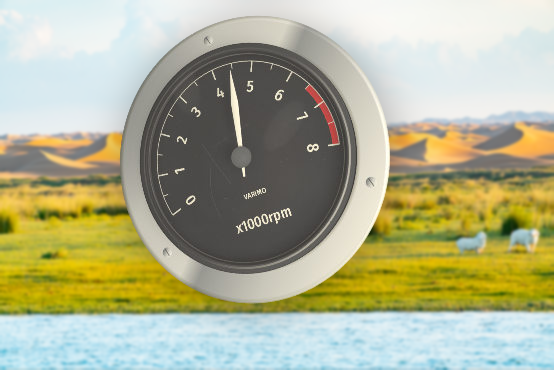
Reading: 4500; rpm
